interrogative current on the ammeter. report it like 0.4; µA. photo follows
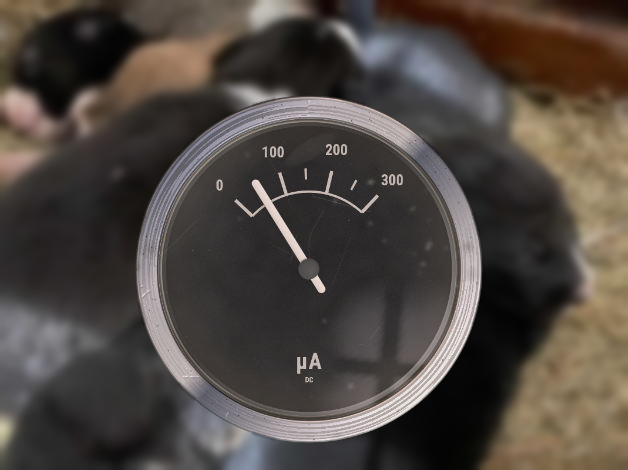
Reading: 50; µA
